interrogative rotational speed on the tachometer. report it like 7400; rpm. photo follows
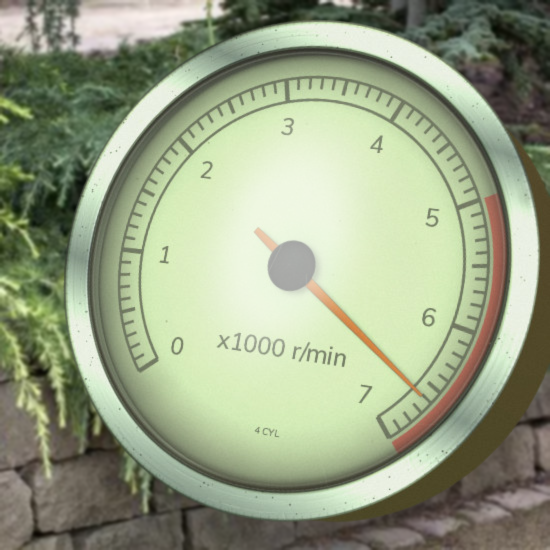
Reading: 6600; rpm
